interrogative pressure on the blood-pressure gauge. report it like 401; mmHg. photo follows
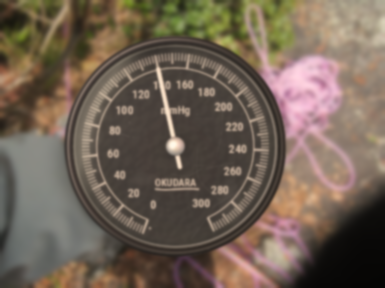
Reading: 140; mmHg
